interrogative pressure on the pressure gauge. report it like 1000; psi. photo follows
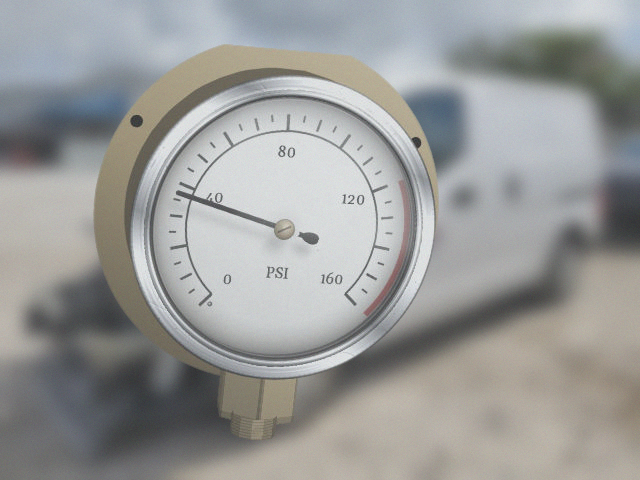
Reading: 37.5; psi
